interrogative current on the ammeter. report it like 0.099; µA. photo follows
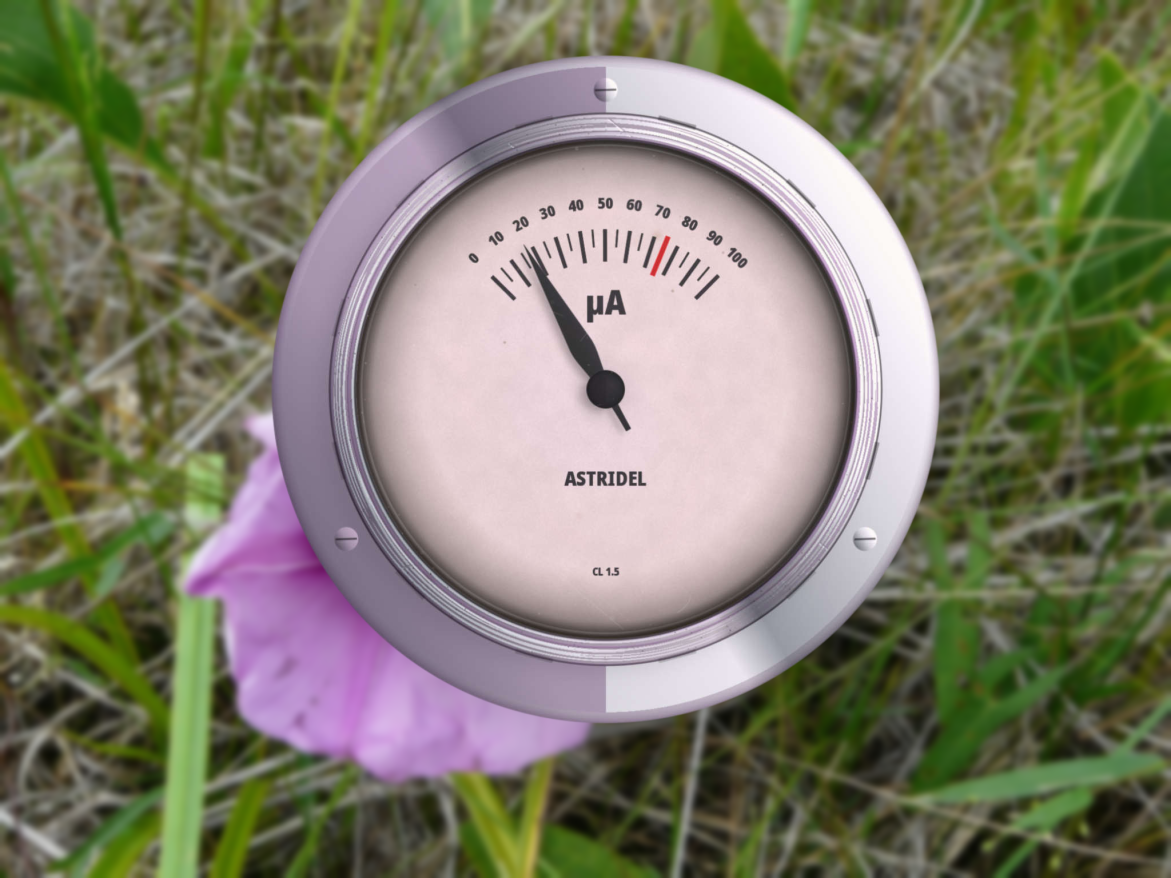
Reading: 17.5; µA
